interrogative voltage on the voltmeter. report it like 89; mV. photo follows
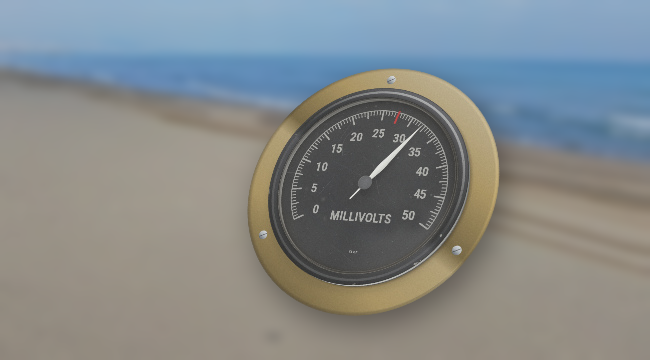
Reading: 32.5; mV
